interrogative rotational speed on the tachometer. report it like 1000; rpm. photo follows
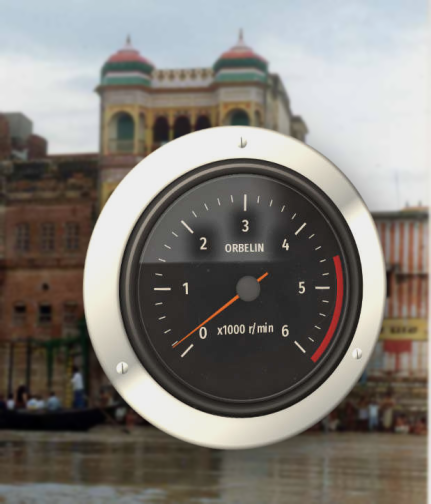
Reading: 200; rpm
